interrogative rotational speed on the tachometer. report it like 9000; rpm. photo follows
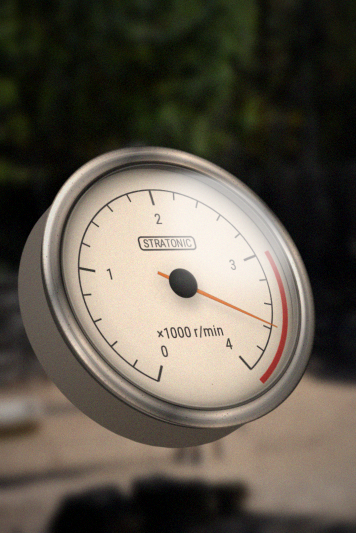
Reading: 3600; rpm
